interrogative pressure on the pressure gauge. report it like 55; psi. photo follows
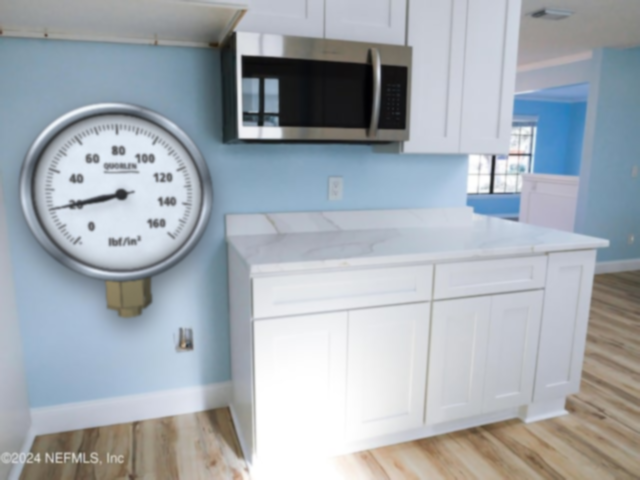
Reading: 20; psi
